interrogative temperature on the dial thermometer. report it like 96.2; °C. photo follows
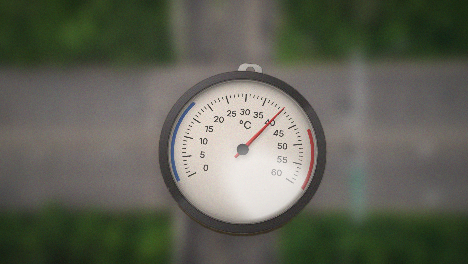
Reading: 40; °C
